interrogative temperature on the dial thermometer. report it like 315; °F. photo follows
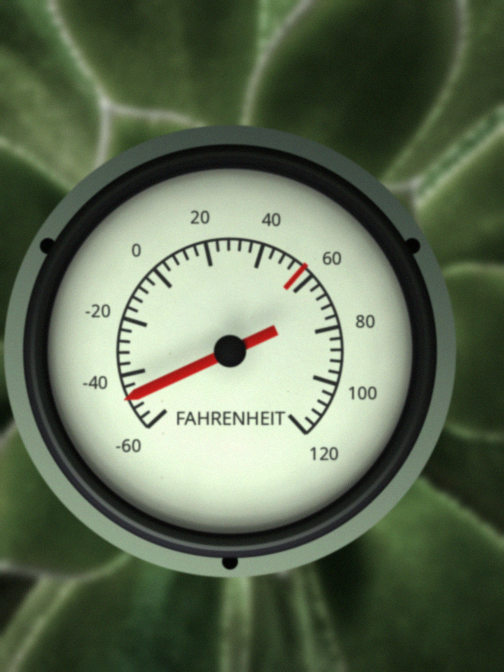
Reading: -48; °F
